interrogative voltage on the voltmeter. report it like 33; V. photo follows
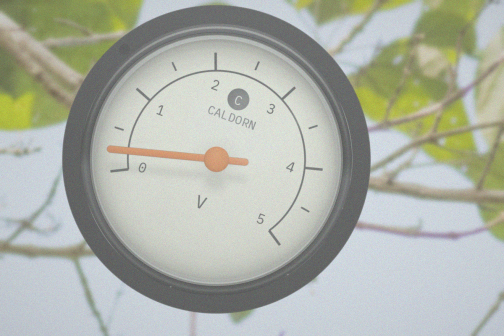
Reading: 0.25; V
